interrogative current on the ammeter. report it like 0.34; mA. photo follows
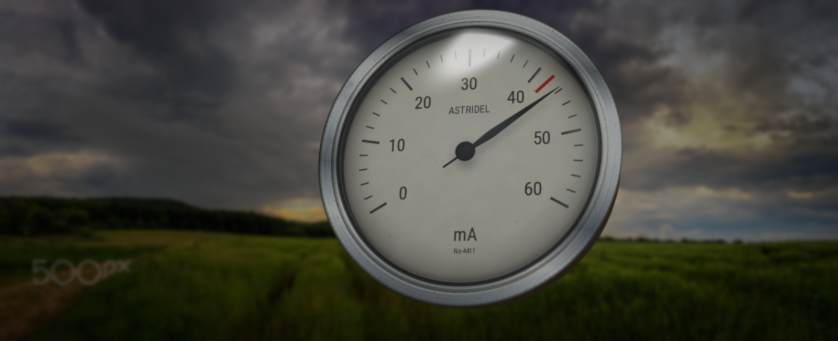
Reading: 44; mA
